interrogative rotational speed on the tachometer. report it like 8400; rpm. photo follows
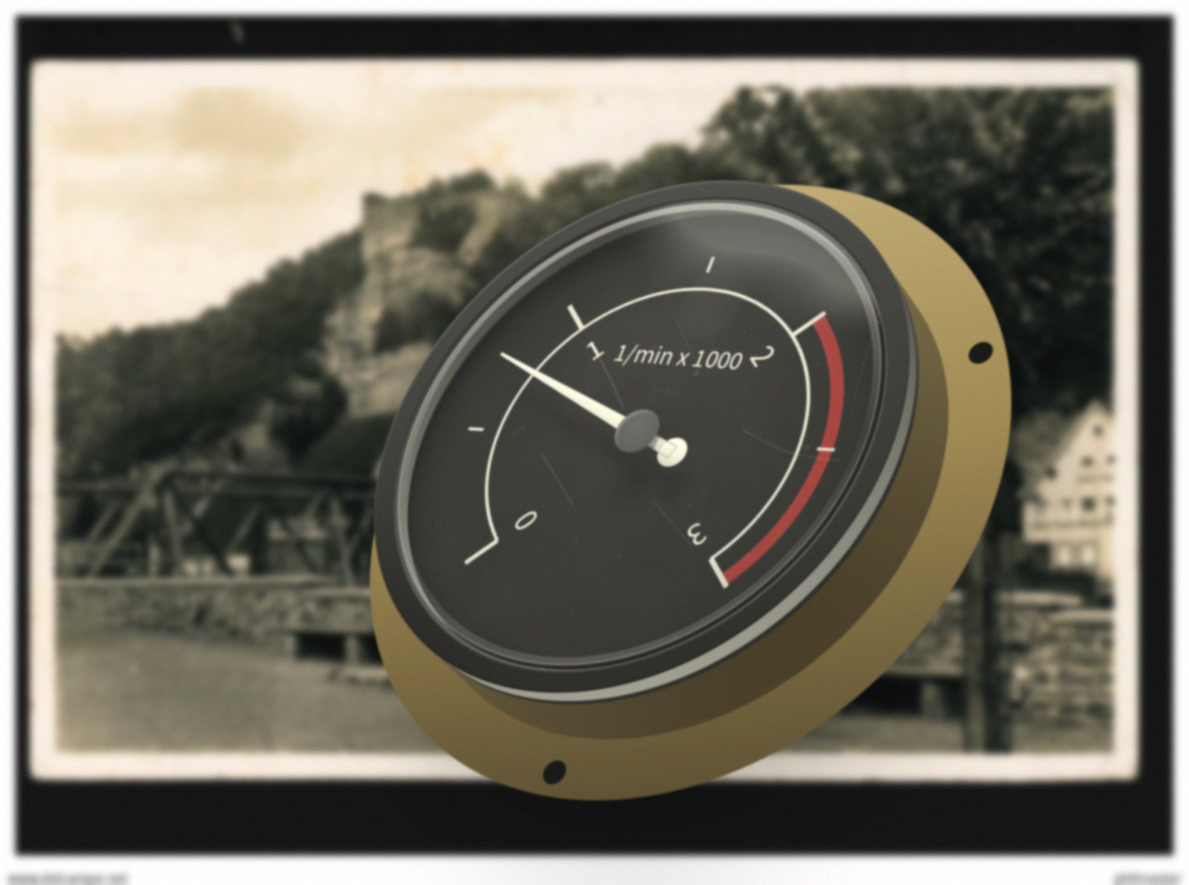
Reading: 750; rpm
